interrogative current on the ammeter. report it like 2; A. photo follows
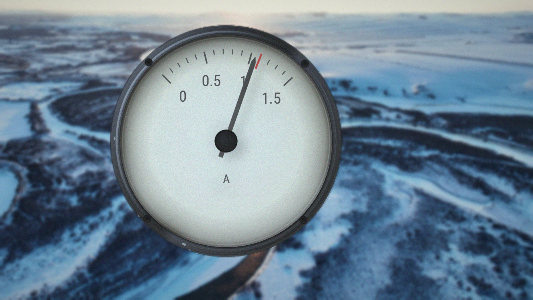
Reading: 1.05; A
